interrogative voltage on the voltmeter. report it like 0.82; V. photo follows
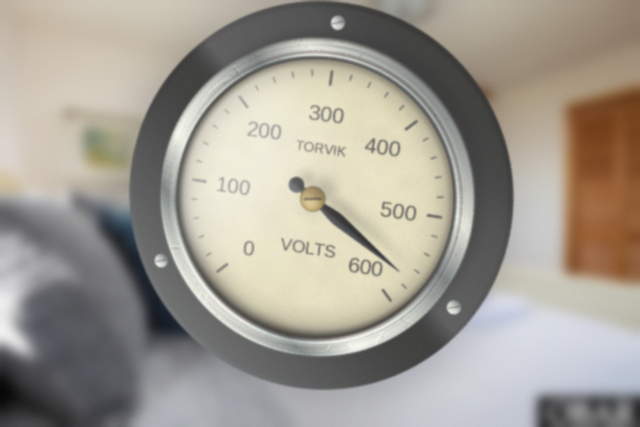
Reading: 570; V
